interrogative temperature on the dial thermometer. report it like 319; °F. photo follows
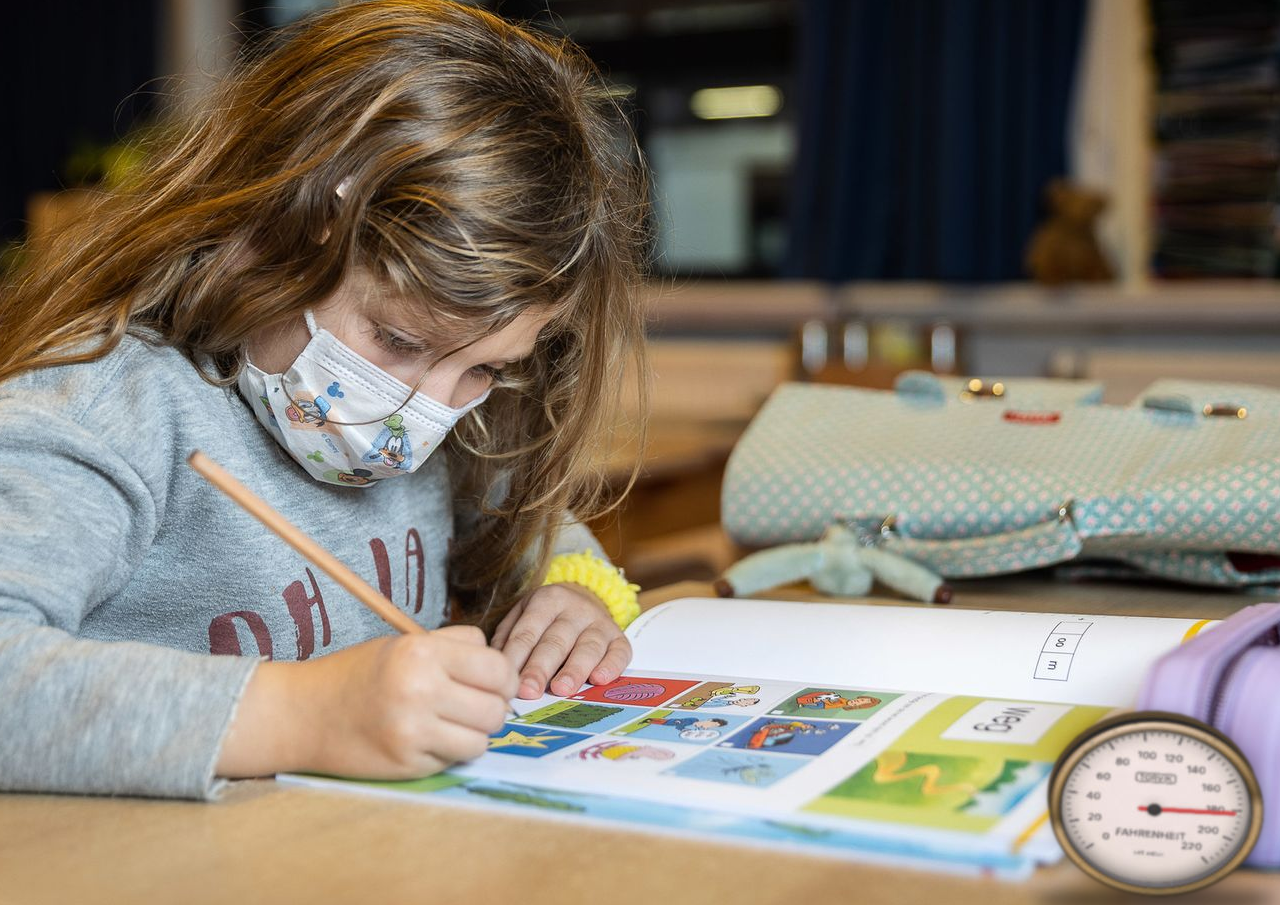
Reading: 180; °F
